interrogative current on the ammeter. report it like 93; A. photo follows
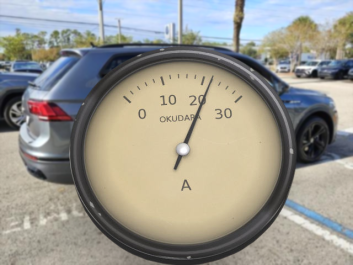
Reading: 22; A
